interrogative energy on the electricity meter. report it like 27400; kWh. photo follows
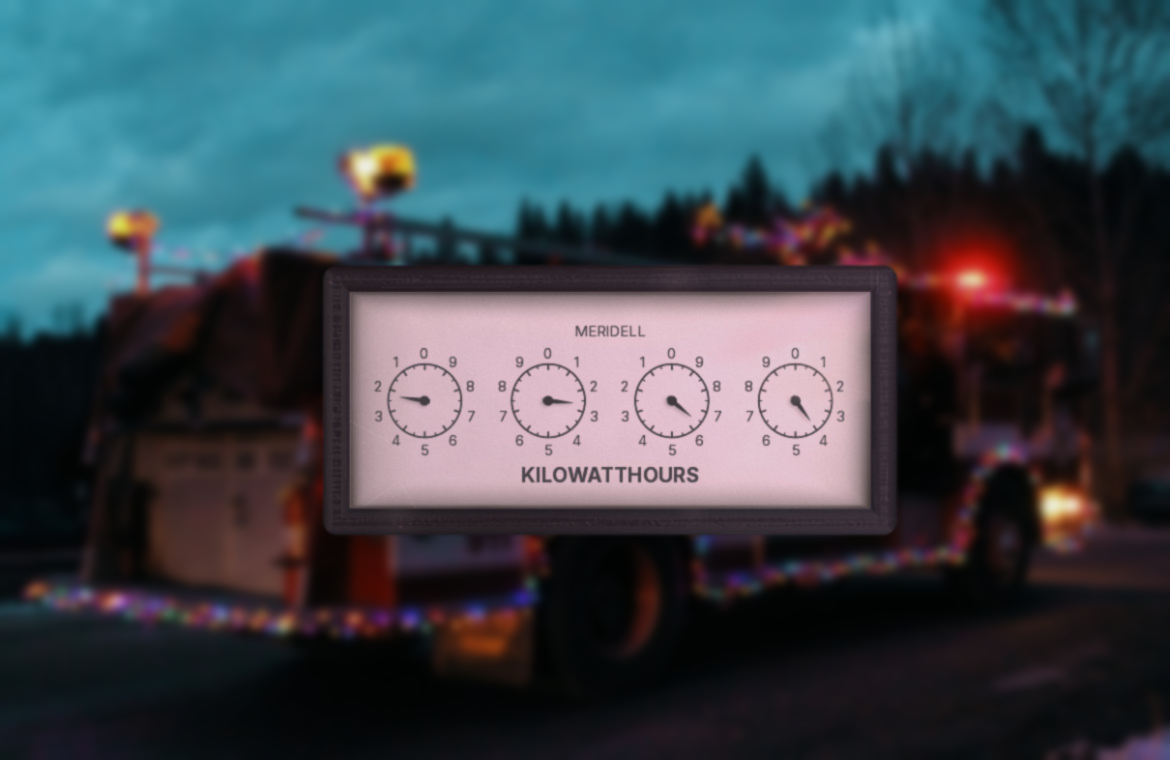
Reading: 2264; kWh
